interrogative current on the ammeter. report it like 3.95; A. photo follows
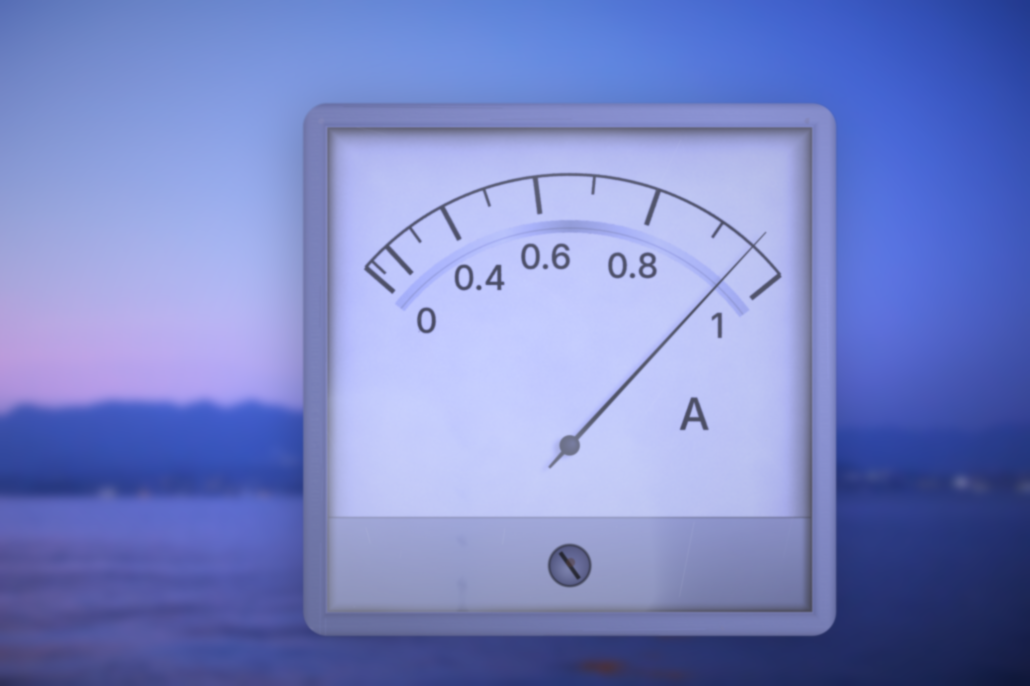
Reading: 0.95; A
